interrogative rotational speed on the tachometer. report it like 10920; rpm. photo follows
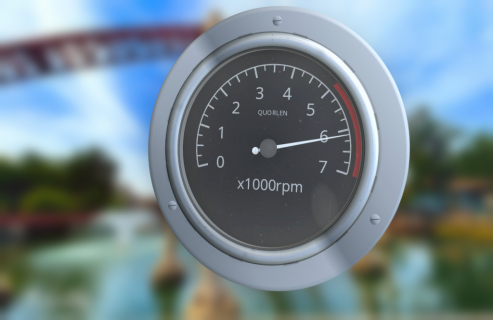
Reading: 6125; rpm
